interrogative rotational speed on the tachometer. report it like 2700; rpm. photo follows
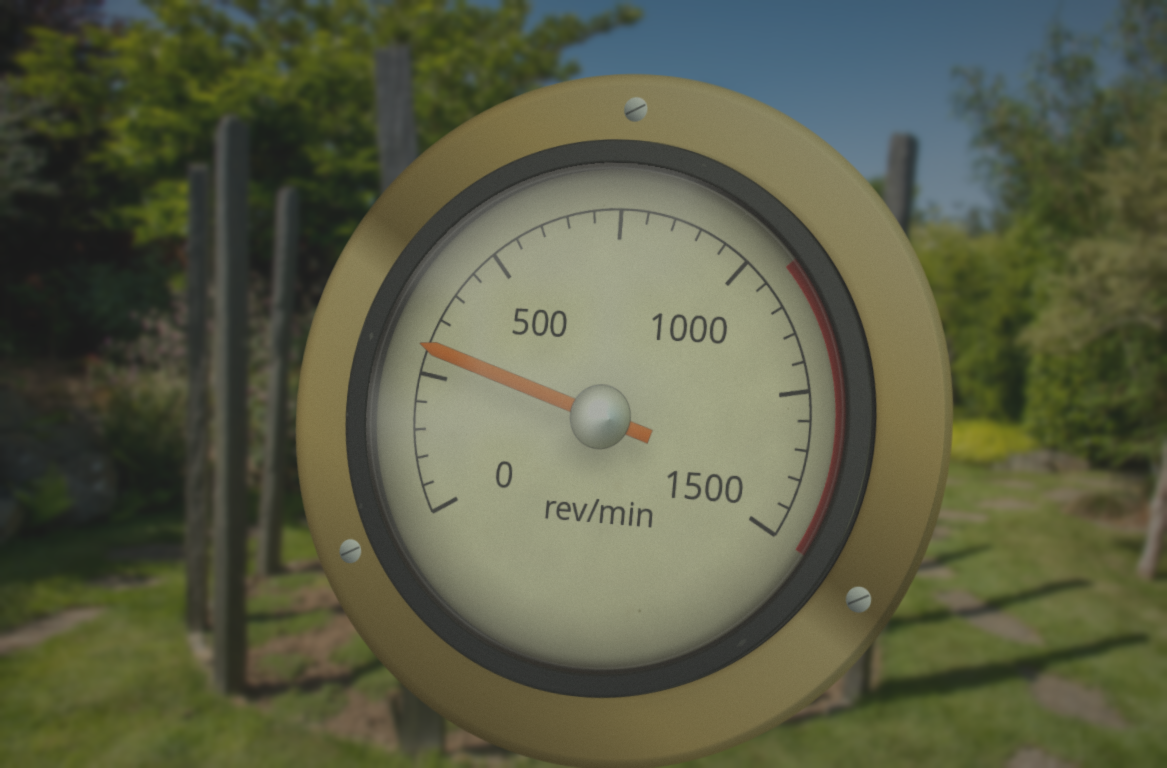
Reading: 300; rpm
